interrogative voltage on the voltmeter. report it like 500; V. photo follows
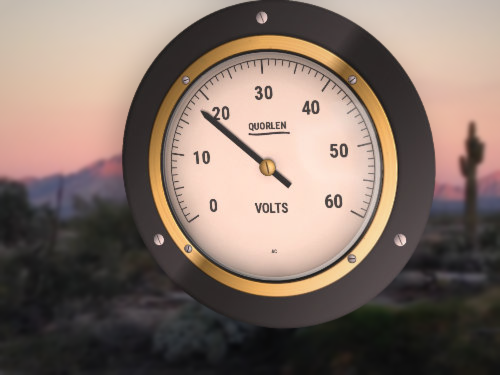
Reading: 18; V
